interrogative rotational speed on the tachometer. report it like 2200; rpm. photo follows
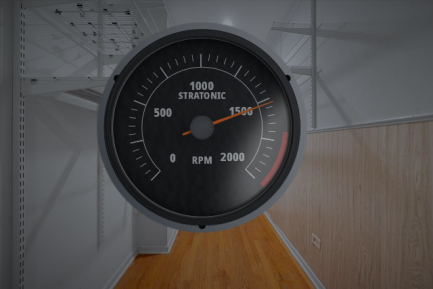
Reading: 1525; rpm
